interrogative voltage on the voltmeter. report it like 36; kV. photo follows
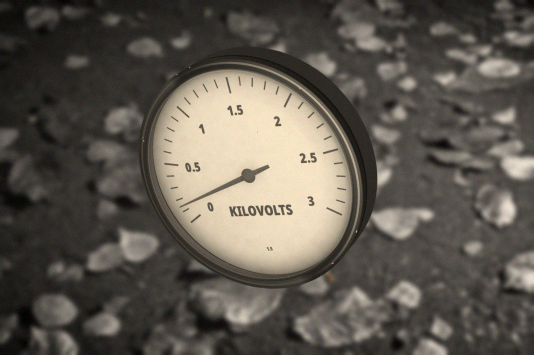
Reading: 0.15; kV
